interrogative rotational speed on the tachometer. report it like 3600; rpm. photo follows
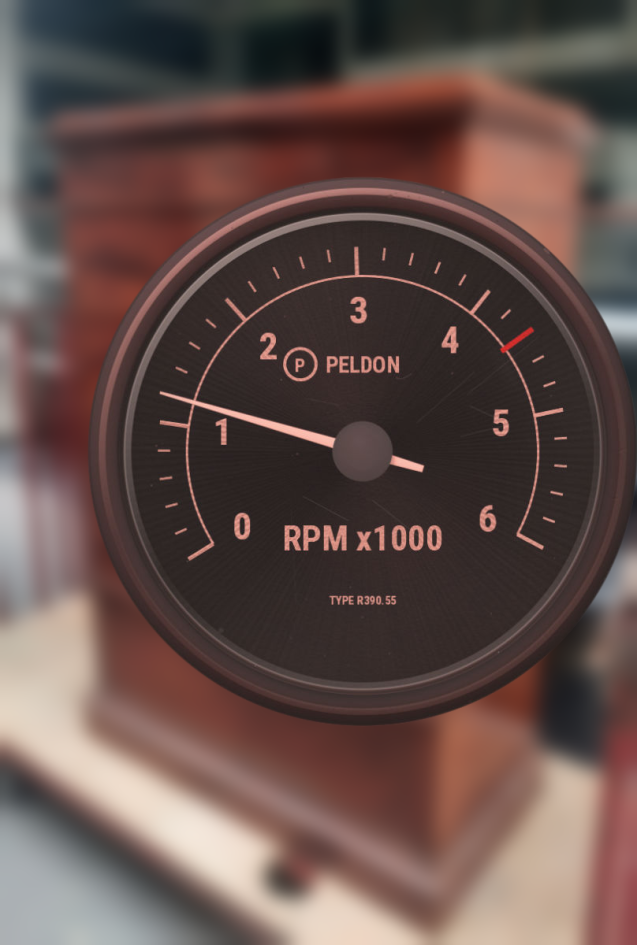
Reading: 1200; rpm
